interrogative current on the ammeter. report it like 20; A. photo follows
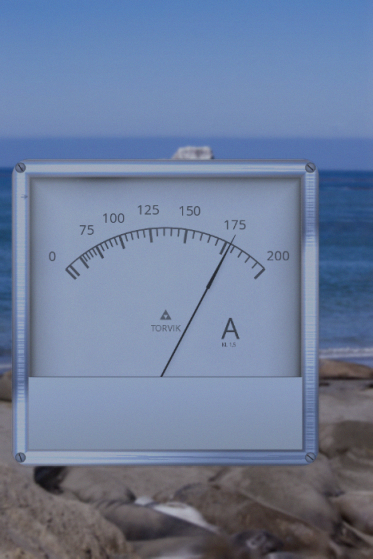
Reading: 177.5; A
